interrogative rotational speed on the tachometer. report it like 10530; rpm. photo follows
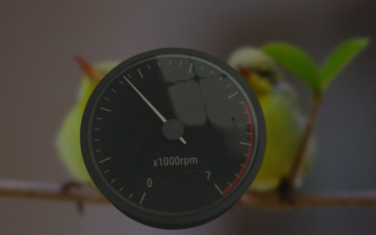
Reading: 2700; rpm
